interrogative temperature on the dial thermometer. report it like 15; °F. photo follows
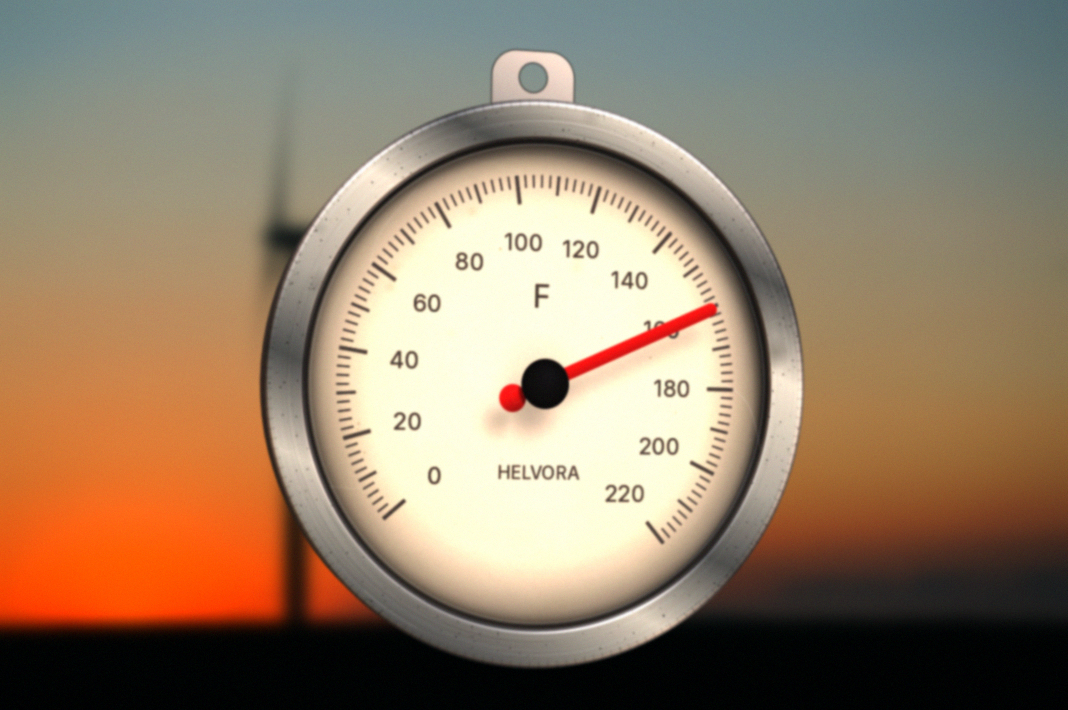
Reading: 160; °F
